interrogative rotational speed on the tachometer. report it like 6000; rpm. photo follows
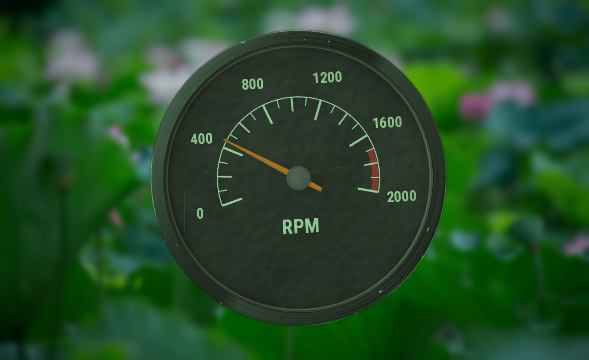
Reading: 450; rpm
